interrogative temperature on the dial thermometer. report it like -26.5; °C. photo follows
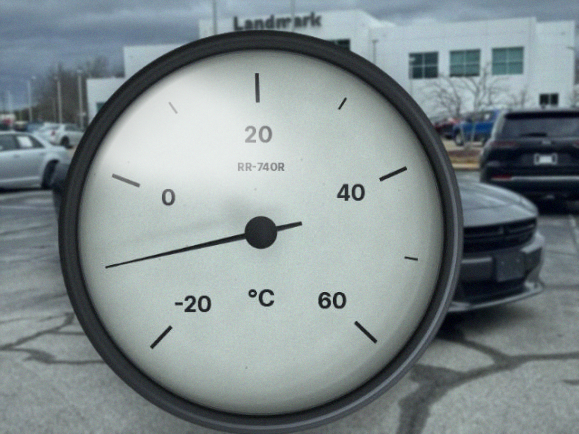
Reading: -10; °C
